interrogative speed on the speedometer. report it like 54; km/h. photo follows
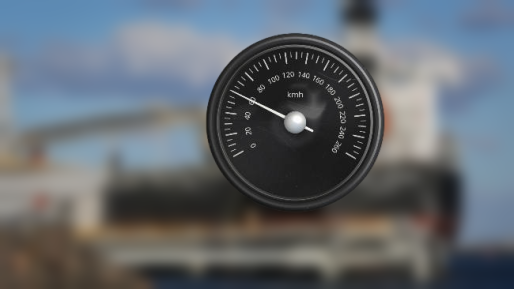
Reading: 60; km/h
